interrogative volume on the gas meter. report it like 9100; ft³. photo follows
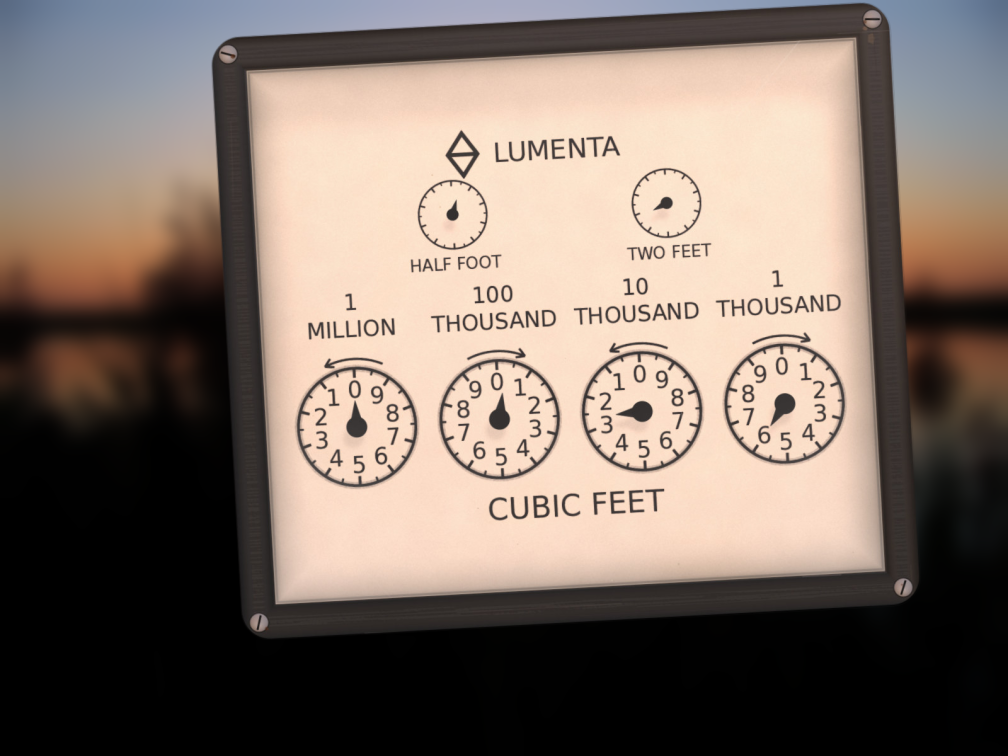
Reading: 2600; ft³
